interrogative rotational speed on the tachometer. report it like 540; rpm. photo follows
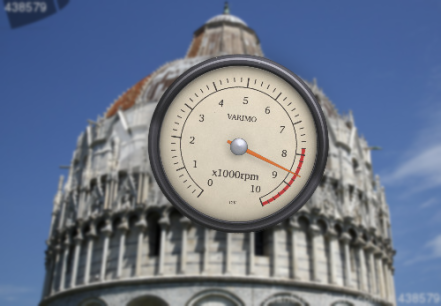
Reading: 8600; rpm
